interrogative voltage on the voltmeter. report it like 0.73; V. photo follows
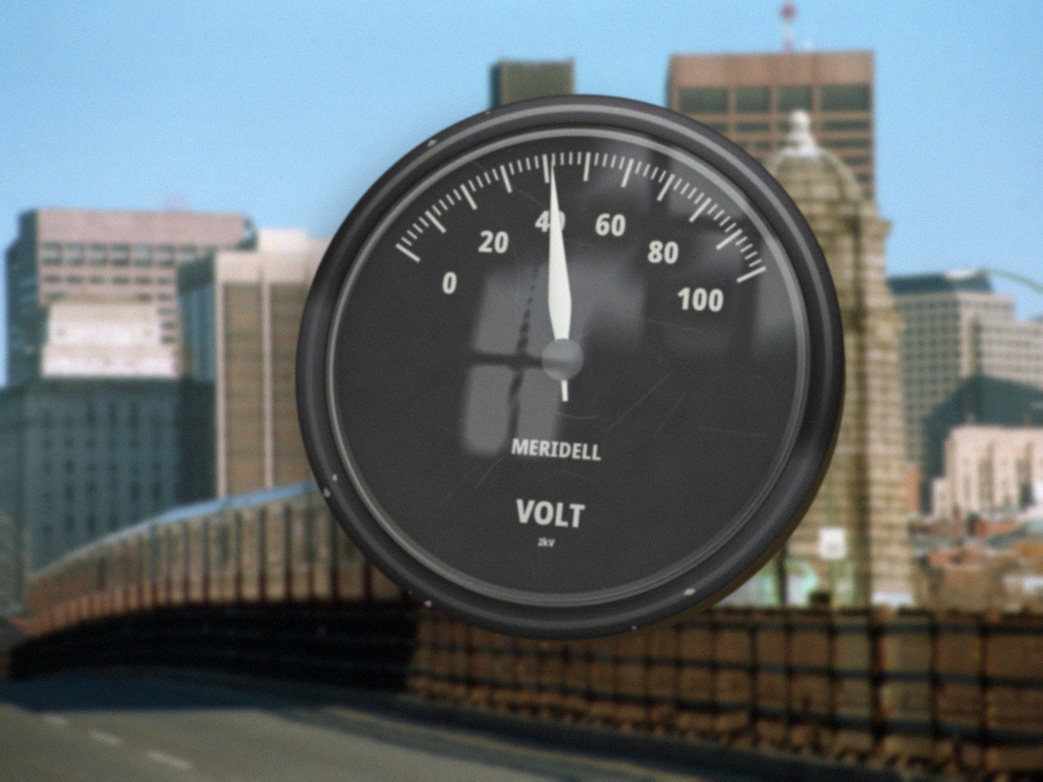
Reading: 42; V
